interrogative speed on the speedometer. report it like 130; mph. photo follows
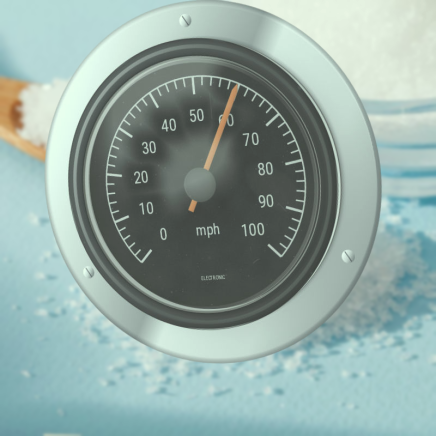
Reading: 60; mph
